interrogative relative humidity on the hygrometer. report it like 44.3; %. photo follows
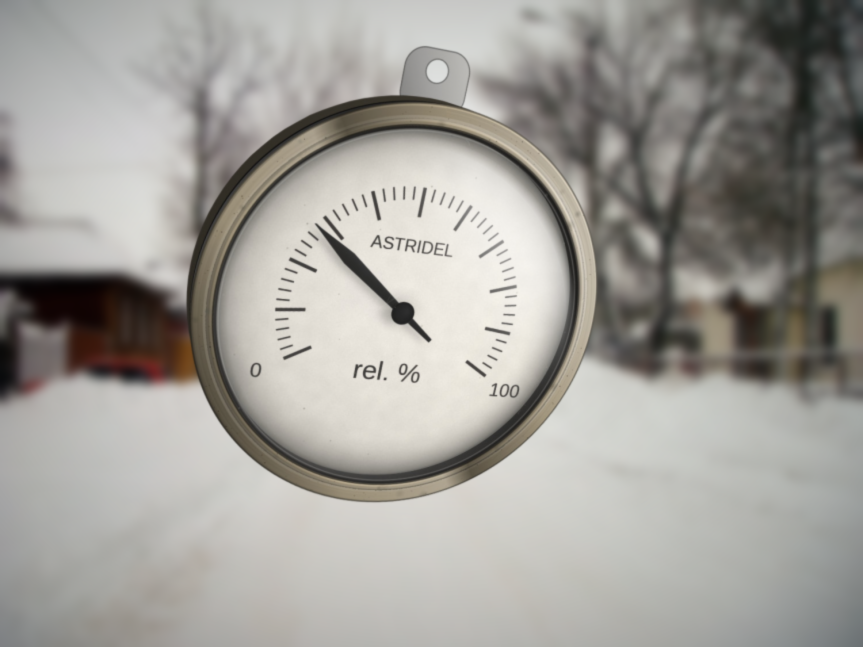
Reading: 28; %
